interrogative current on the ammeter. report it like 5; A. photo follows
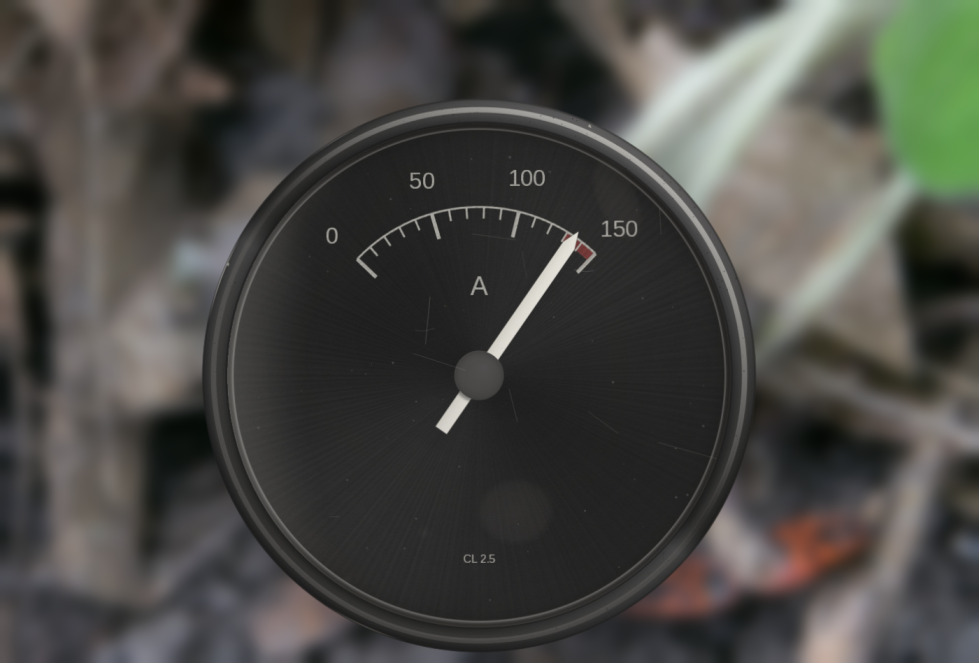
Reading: 135; A
